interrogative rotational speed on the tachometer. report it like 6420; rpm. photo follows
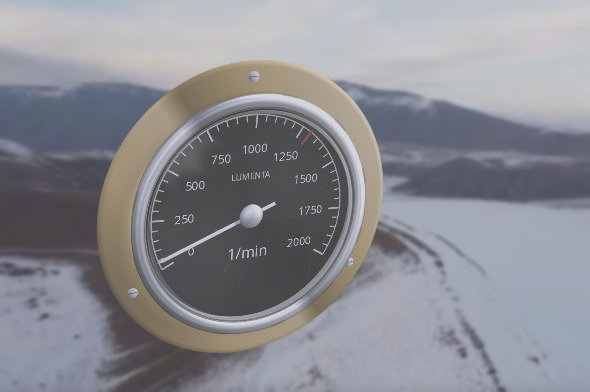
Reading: 50; rpm
